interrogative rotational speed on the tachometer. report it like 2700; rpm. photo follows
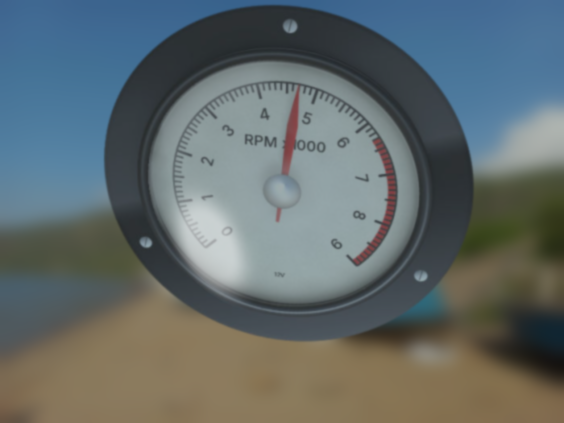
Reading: 4700; rpm
